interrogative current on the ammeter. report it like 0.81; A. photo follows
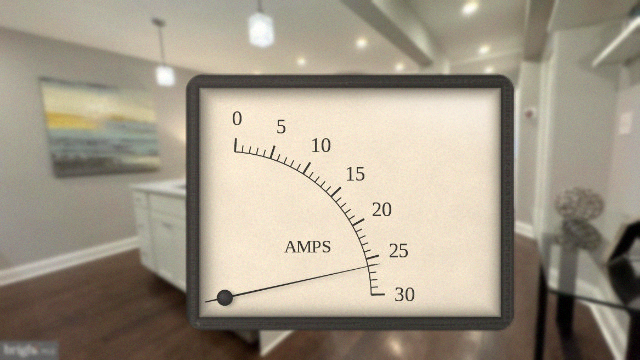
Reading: 26; A
